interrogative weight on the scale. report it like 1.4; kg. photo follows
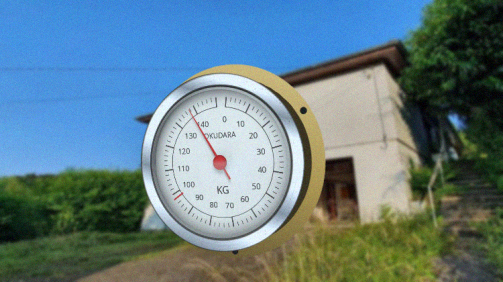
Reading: 138; kg
